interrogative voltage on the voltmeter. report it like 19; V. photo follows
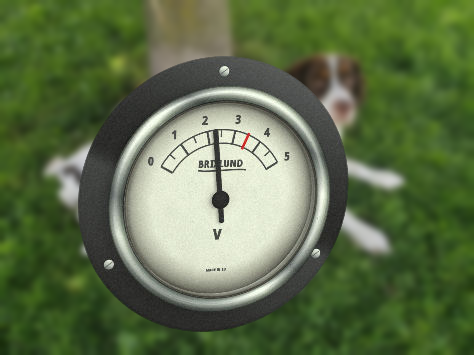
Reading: 2.25; V
